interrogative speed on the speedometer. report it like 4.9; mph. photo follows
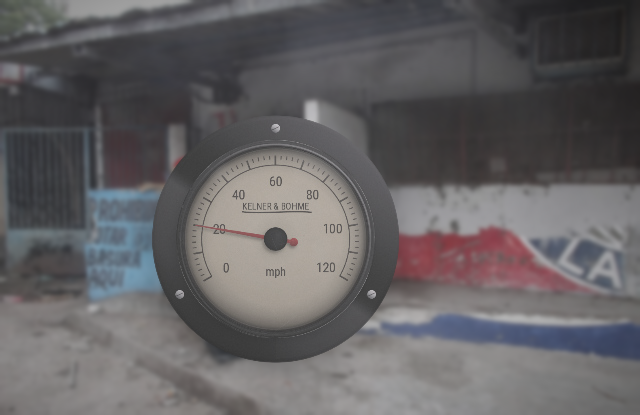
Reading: 20; mph
